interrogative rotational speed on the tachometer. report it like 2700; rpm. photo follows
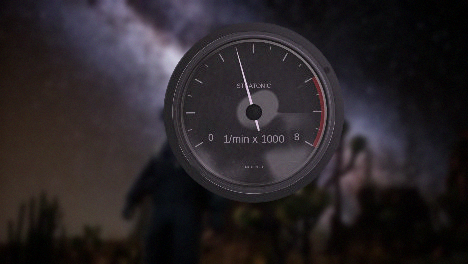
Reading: 3500; rpm
